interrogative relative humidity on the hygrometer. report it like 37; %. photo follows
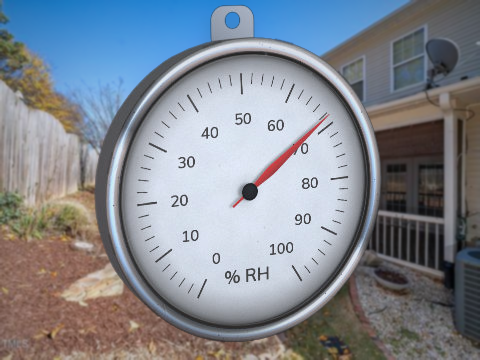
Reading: 68; %
